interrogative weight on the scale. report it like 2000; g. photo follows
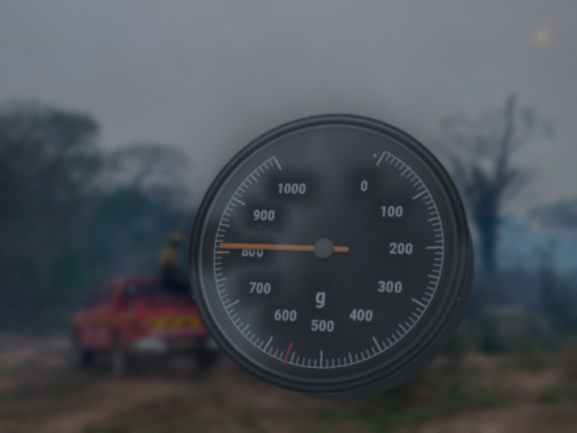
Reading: 810; g
